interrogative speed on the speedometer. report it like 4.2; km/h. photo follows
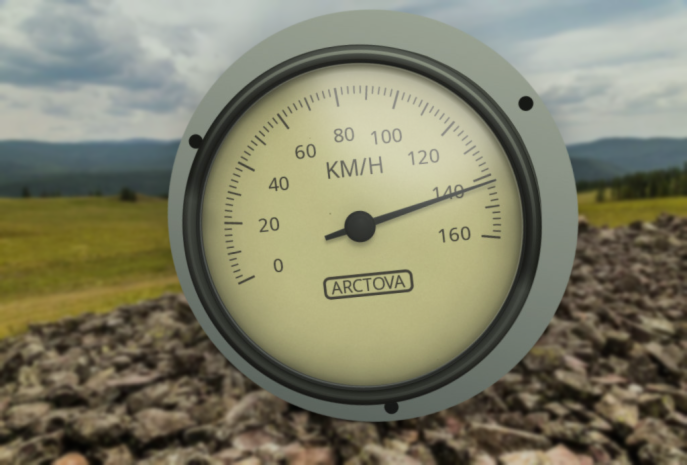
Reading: 142; km/h
